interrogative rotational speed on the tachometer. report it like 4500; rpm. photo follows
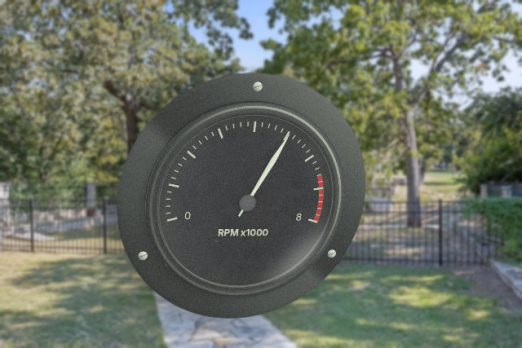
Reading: 5000; rpm
